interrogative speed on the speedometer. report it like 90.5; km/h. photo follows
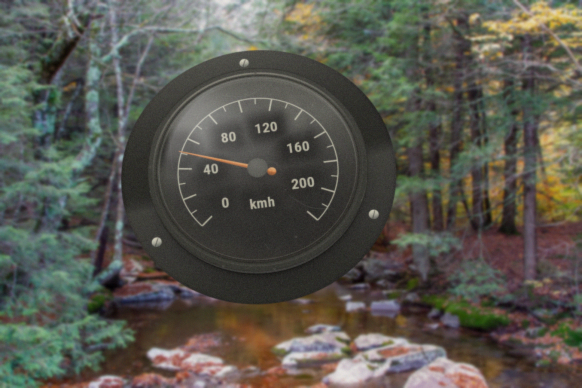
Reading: 50; km/h
